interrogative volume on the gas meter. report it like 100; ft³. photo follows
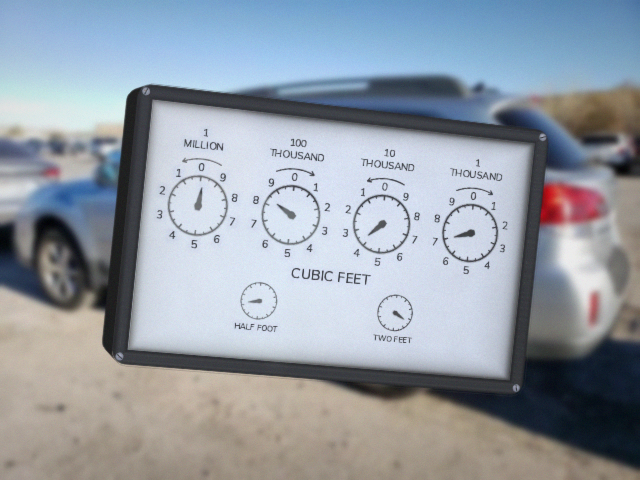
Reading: 983700; ft³
